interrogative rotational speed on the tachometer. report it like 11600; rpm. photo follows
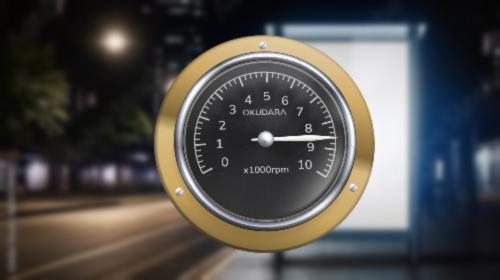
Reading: 8600; rpm
